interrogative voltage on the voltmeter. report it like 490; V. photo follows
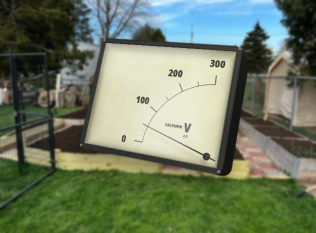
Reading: 50; V
